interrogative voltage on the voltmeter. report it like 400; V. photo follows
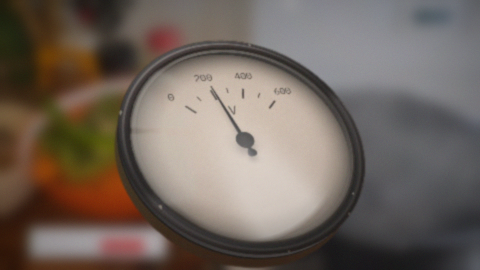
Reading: 200; V
